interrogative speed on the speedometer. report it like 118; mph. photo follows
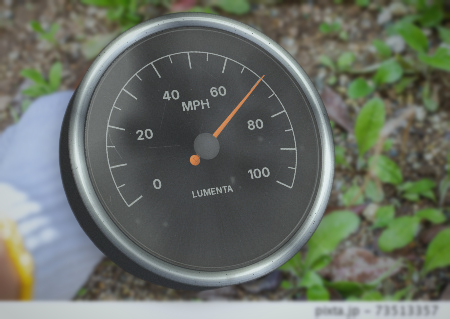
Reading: 70; mph
